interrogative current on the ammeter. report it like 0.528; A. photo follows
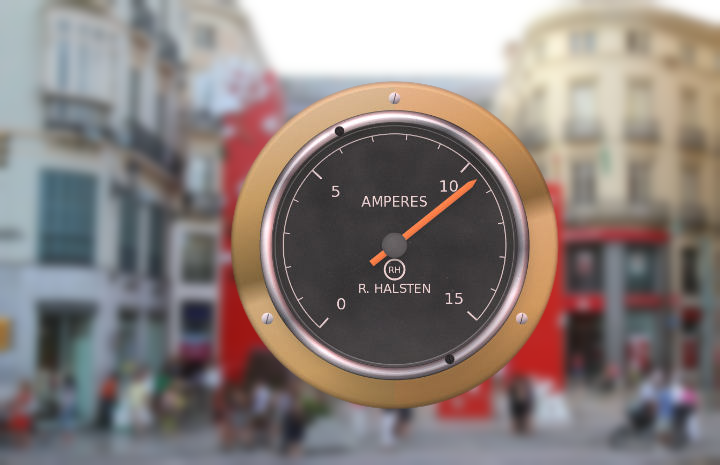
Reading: 10.5; A
